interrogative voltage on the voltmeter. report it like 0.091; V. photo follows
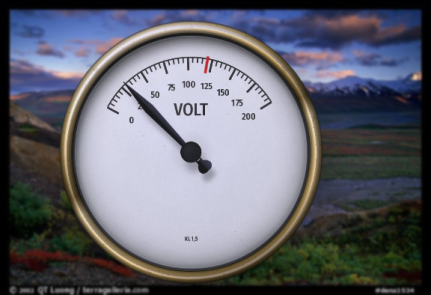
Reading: 30; V
